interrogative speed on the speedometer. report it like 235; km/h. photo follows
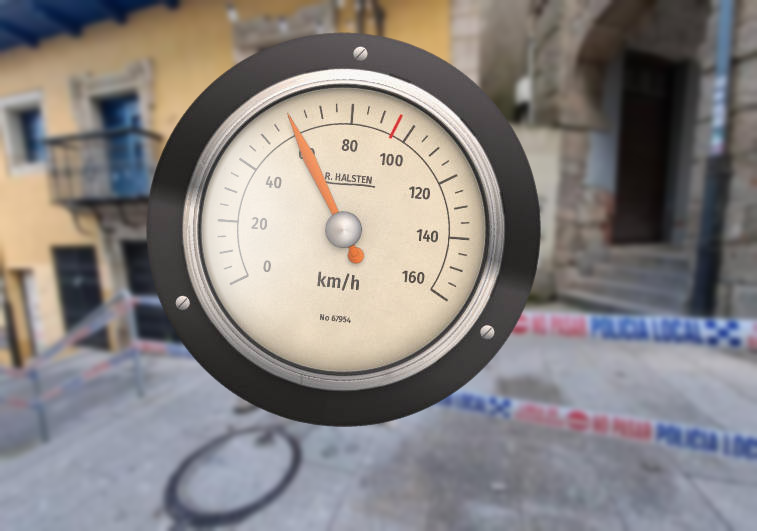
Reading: 60; km/h
